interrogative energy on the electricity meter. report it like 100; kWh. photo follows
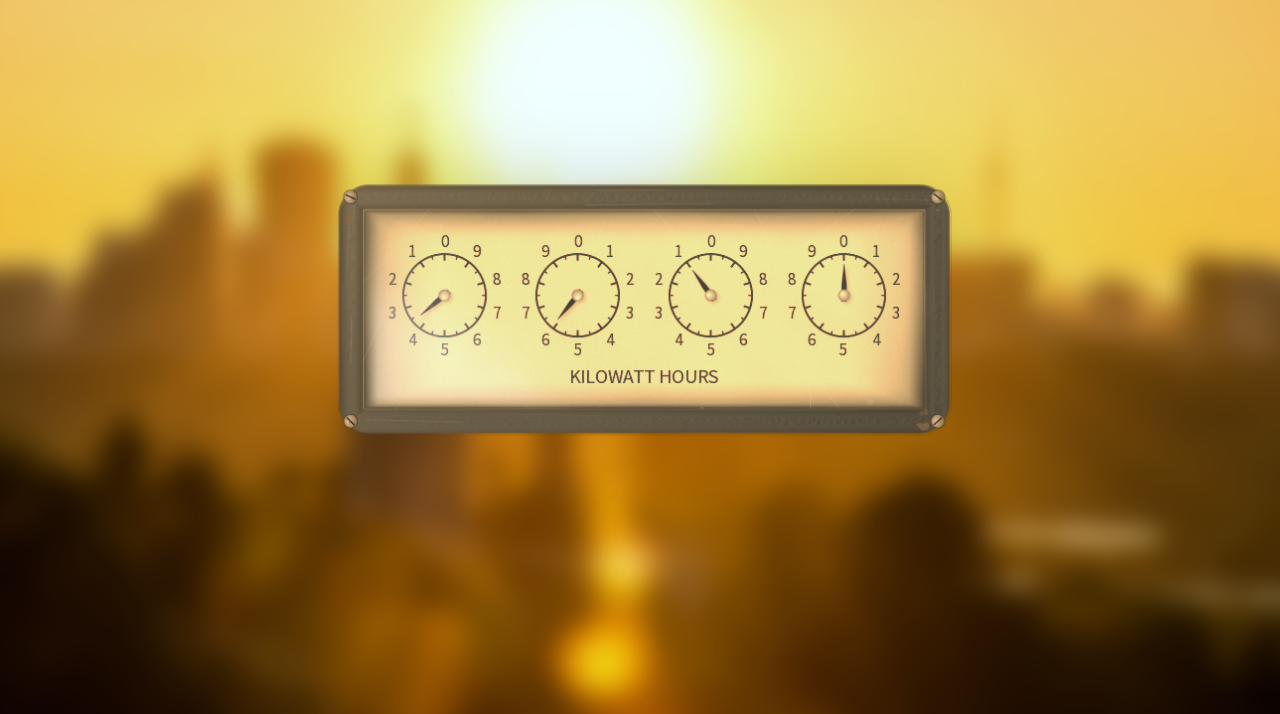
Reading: 3610; kWh
